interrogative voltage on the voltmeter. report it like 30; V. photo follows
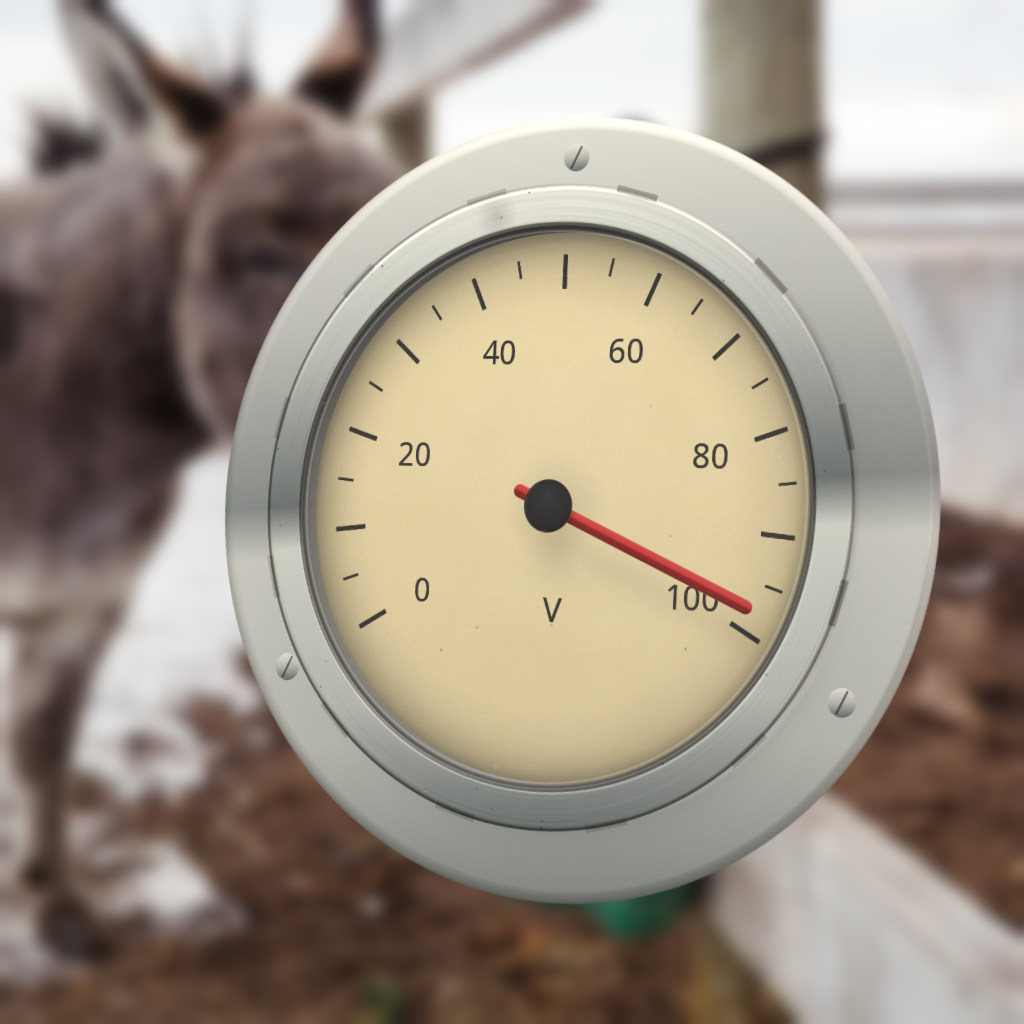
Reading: 97.5; V
